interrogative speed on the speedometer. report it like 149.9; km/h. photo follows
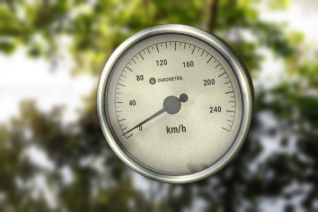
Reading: 5; km/h
